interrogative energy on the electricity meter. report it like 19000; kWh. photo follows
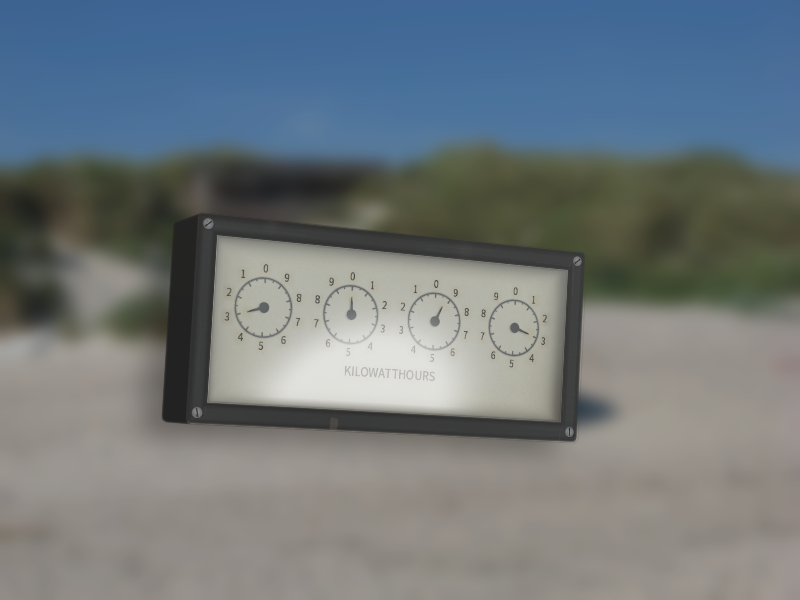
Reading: 2993; kWh
